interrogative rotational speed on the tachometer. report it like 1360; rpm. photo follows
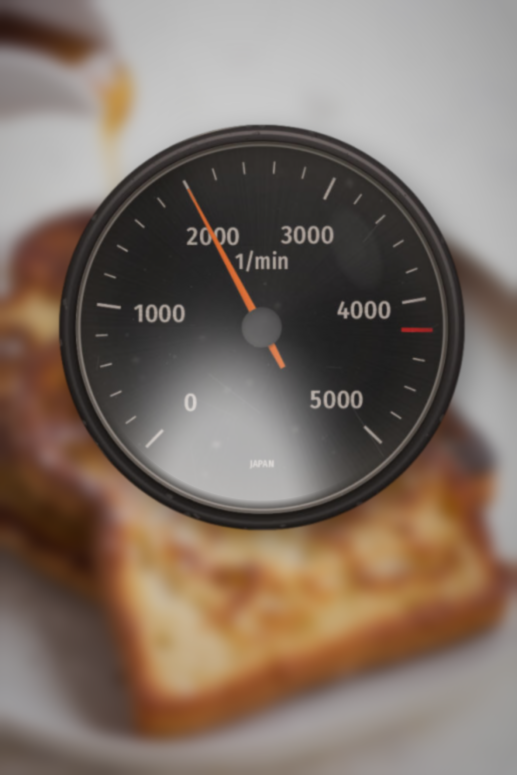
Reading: 2000; rpm
